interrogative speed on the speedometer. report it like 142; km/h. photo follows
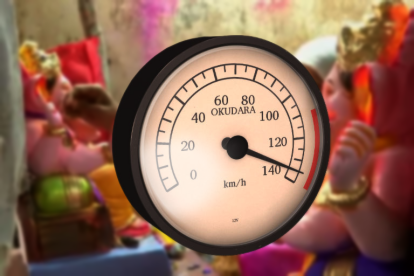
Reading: 135; km/h
